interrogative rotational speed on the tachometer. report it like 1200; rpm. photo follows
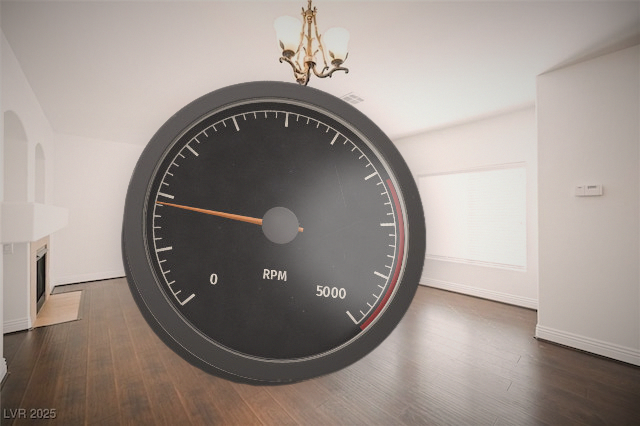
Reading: 900; rpm
